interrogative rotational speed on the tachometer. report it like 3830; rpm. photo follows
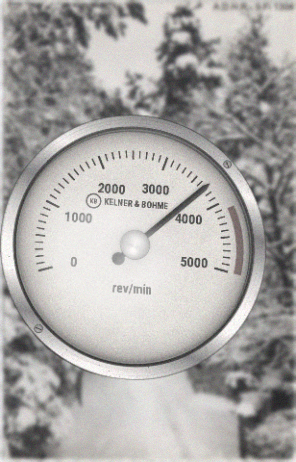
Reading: 3700; rpm
